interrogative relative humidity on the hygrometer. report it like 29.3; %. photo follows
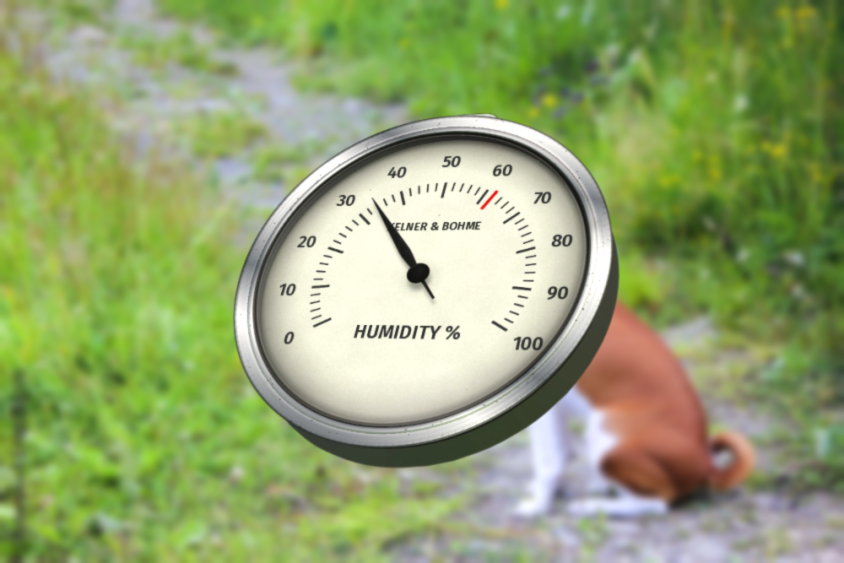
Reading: 34; %
